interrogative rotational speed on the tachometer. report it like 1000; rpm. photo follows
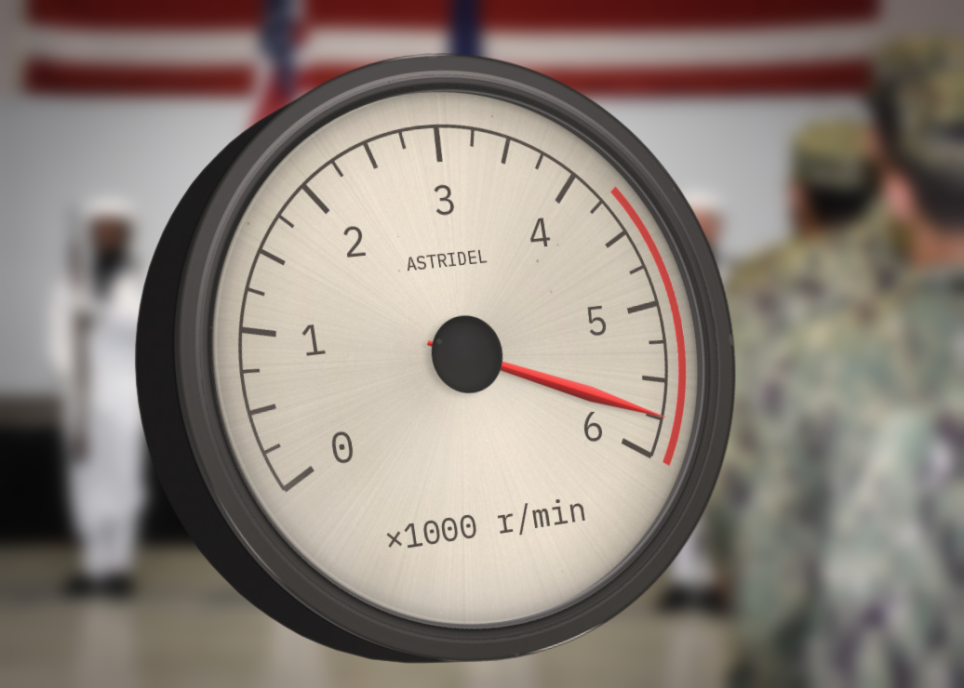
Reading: 5750; rpm
